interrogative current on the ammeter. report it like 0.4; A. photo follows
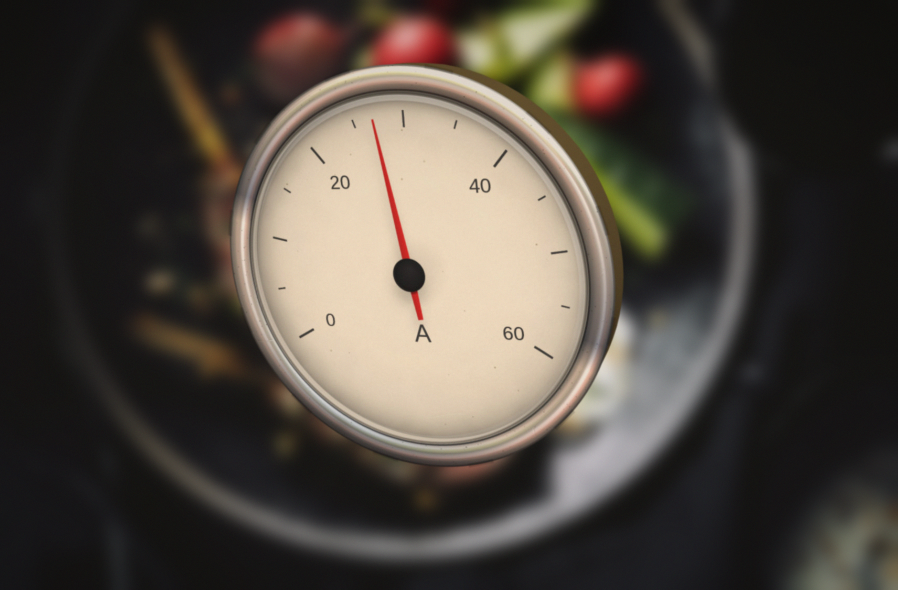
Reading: 27.5; A
